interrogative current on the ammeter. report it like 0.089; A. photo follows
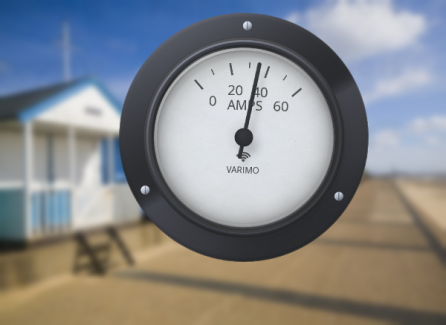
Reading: 35; A
